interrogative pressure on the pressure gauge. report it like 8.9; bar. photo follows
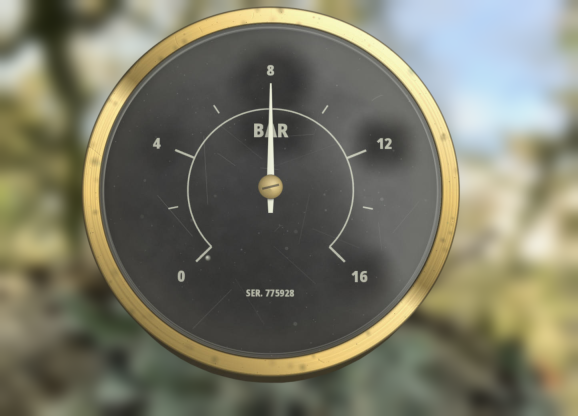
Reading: 8; bar
